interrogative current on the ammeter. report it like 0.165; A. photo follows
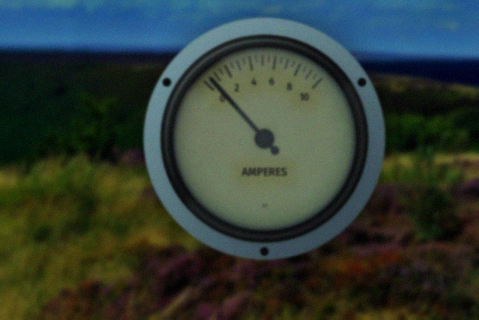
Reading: 0.5; A
